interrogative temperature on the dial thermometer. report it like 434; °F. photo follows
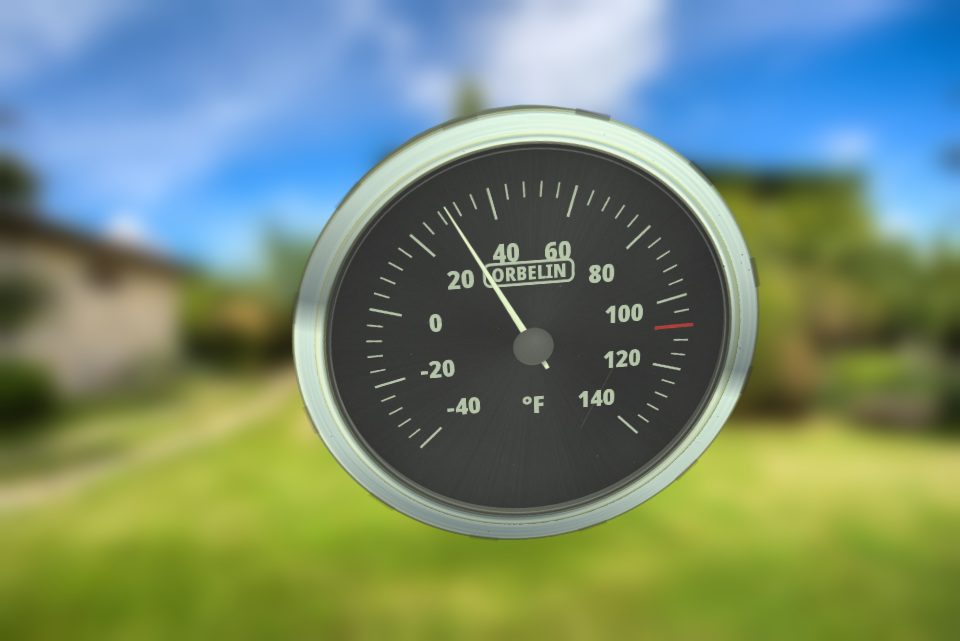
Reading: 30; °F
